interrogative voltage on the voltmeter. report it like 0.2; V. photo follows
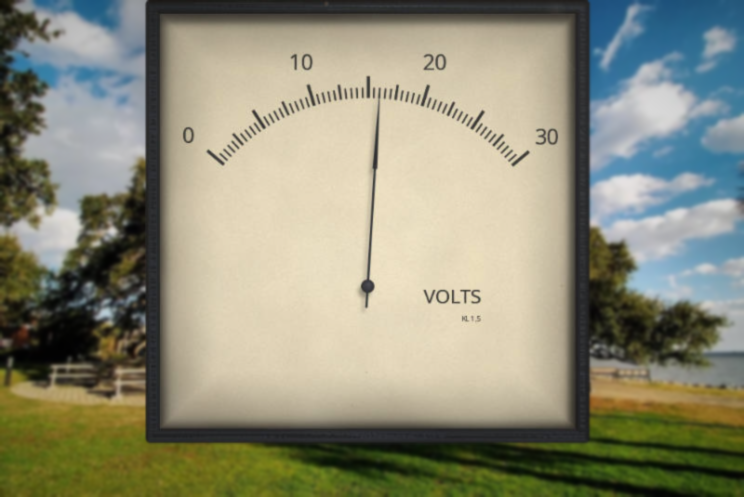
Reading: 16; V
